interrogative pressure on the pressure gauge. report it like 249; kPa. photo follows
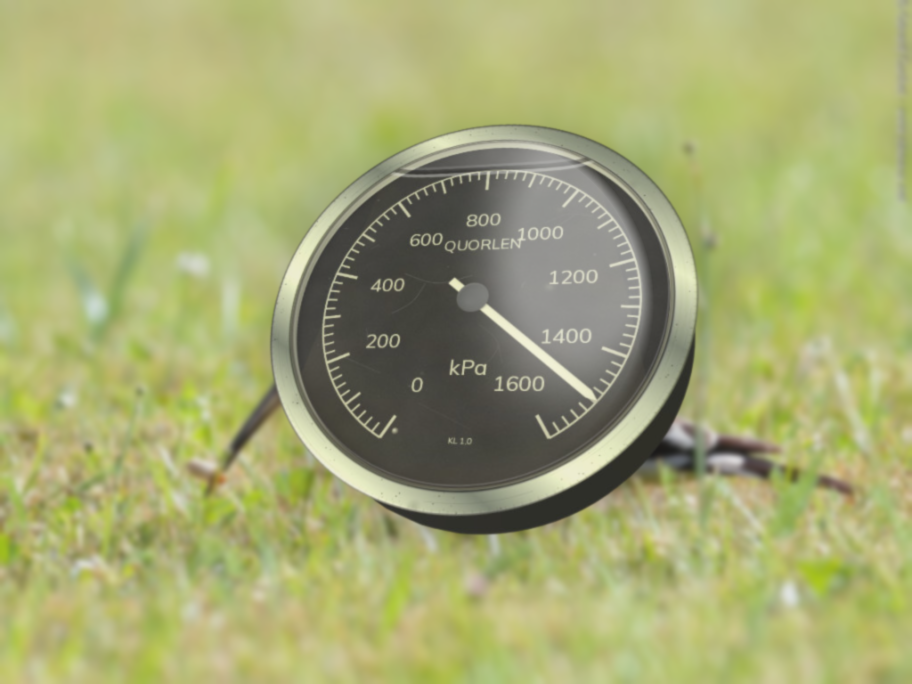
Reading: 1500; kPa
